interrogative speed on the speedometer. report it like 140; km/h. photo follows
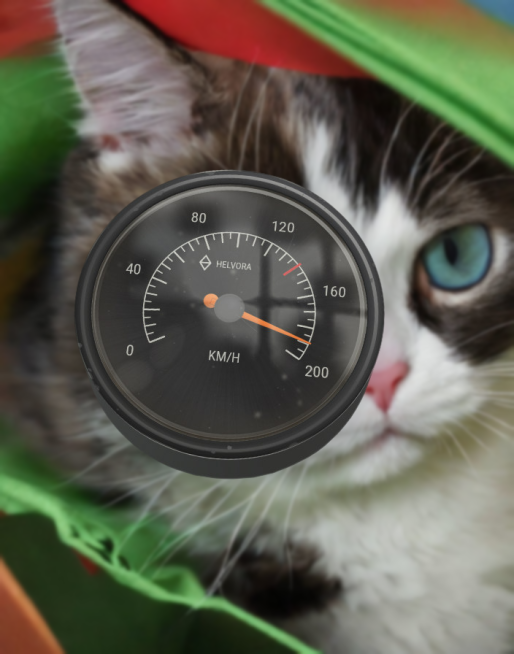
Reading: 190; km/h
